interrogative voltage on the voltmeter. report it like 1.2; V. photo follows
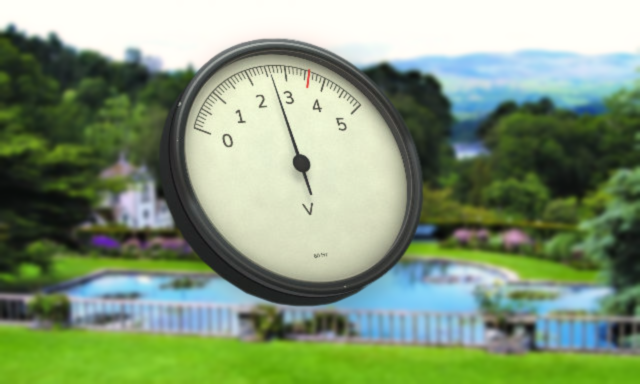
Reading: 2.5; V
